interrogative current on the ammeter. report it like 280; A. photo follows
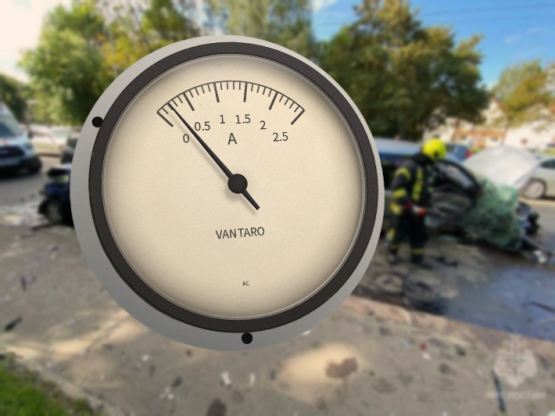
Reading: 0.2; A
